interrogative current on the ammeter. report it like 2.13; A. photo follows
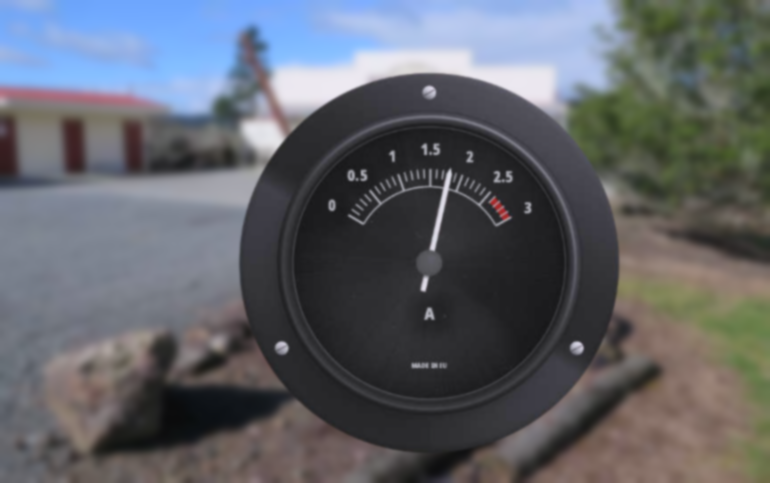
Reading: 1.8; A
